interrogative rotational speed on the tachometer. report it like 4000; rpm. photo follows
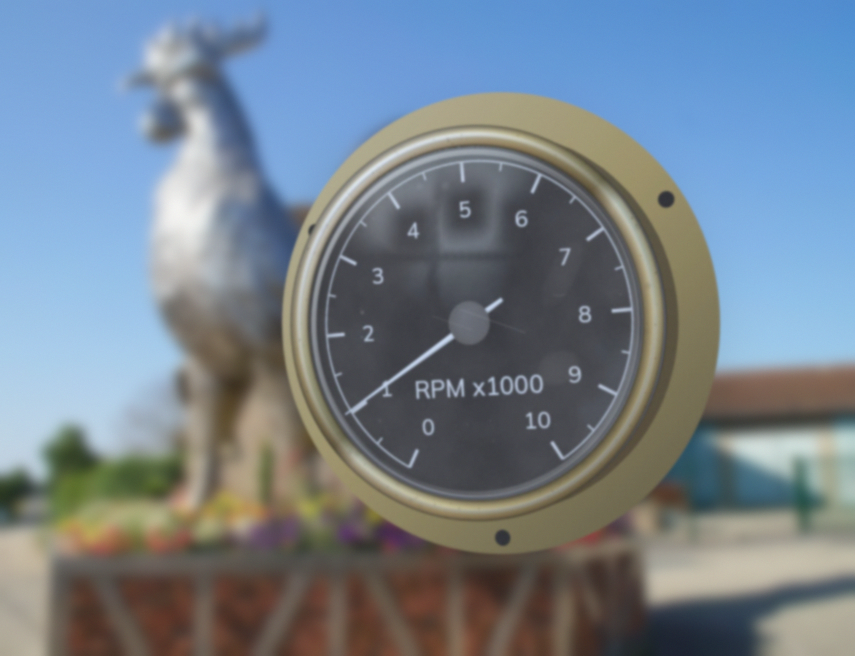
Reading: 1000; rpm
